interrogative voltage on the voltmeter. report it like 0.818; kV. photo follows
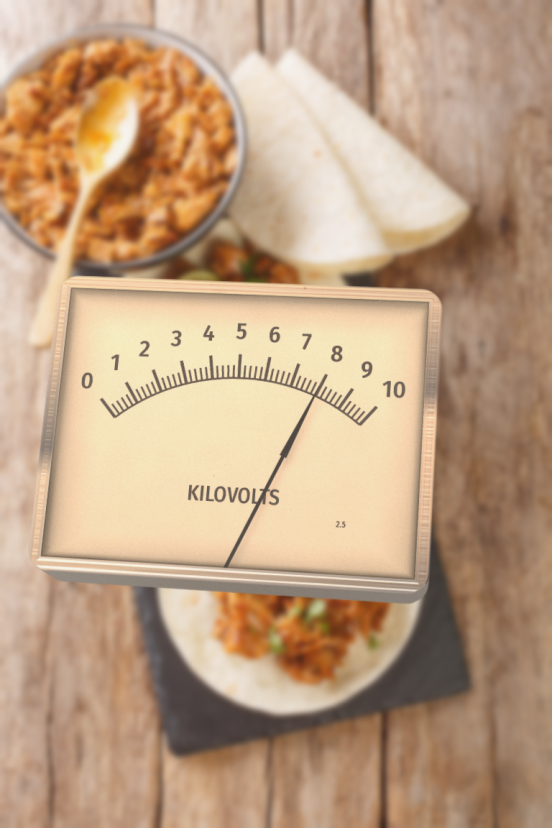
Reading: 8; kV
